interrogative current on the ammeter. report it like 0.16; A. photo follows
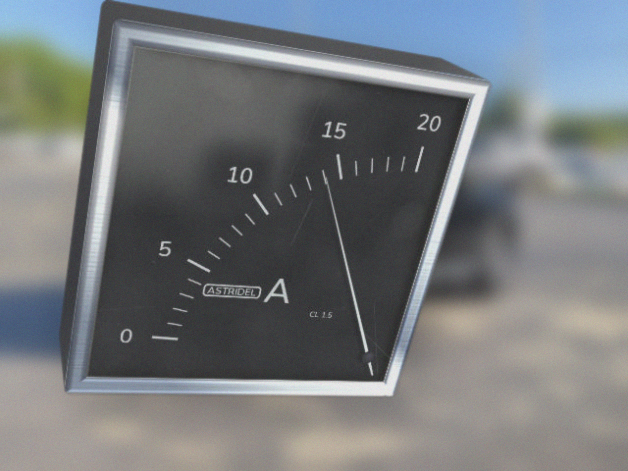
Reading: 14; A
